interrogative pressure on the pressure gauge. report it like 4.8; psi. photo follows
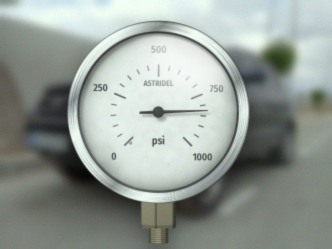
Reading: 825; psi
